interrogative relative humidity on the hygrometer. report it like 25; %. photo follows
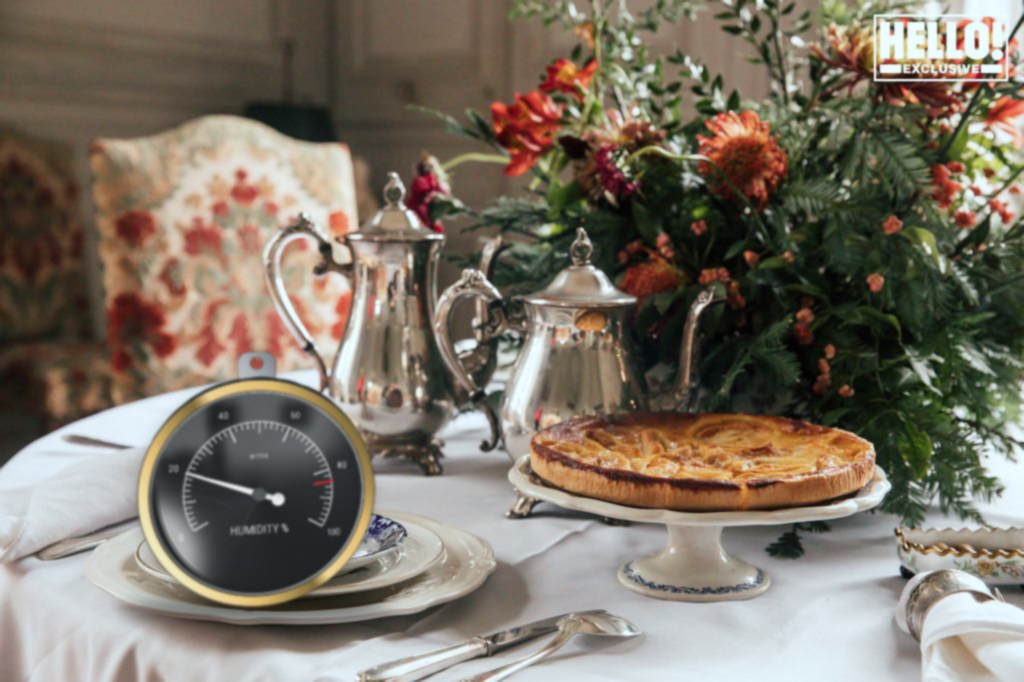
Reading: 20; %
